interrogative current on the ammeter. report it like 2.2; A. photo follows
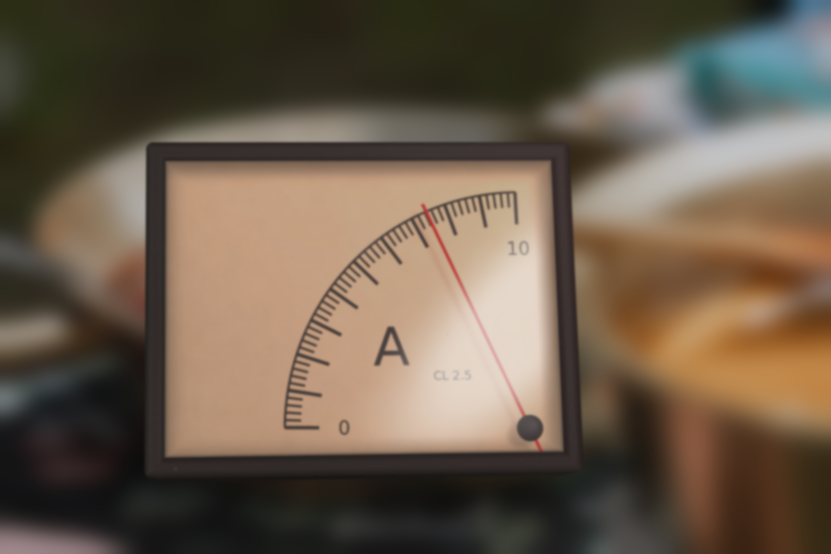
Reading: 7.4; A
